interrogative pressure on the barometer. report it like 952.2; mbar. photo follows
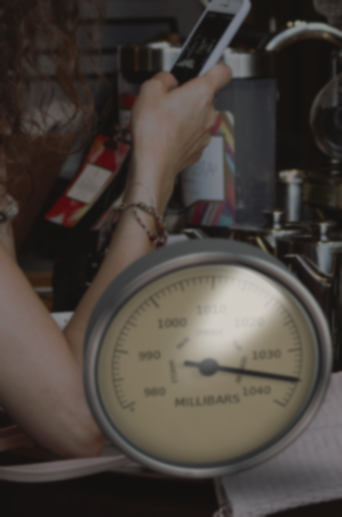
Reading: 1035; mbar
